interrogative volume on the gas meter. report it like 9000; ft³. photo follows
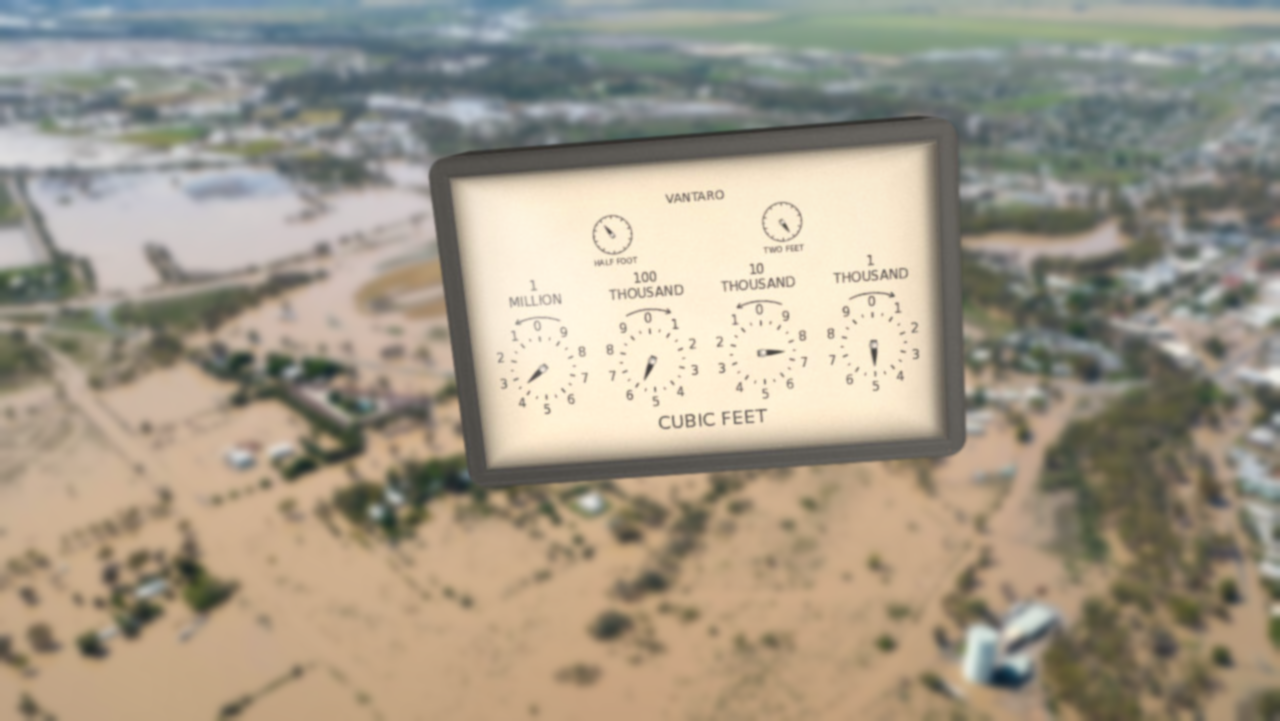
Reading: 357500; ft³
